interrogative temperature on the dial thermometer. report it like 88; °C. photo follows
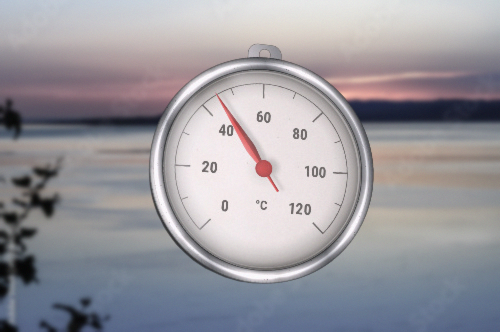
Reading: 45; °C
